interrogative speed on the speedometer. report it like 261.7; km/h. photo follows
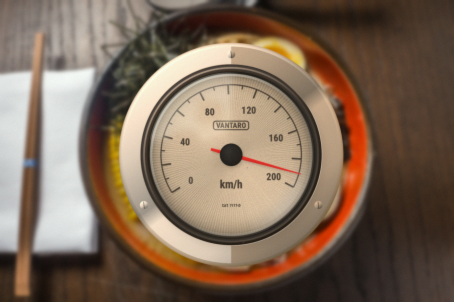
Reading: 190; km/h
